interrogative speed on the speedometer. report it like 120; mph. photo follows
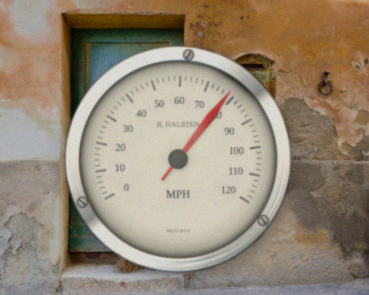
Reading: 78; mph
